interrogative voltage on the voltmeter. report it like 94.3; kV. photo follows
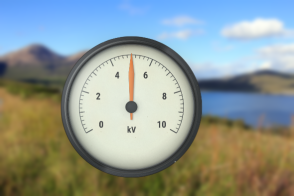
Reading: 5; kV
